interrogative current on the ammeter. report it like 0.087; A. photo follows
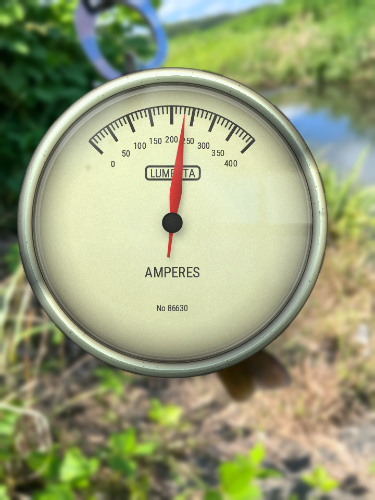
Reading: 230; A
